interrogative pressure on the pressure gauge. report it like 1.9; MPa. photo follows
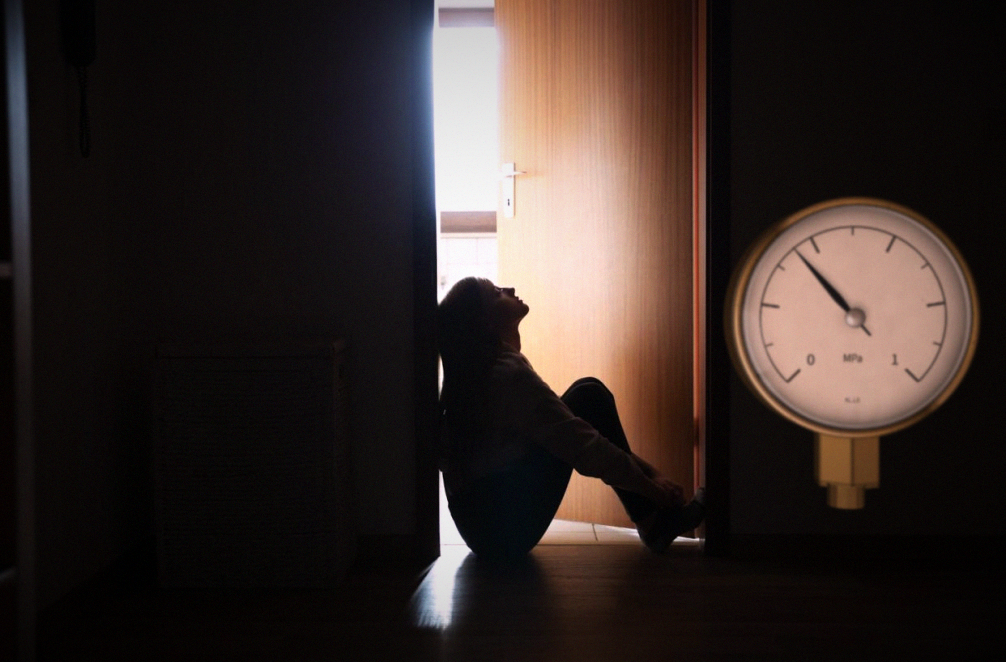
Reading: 0.35; MPa
